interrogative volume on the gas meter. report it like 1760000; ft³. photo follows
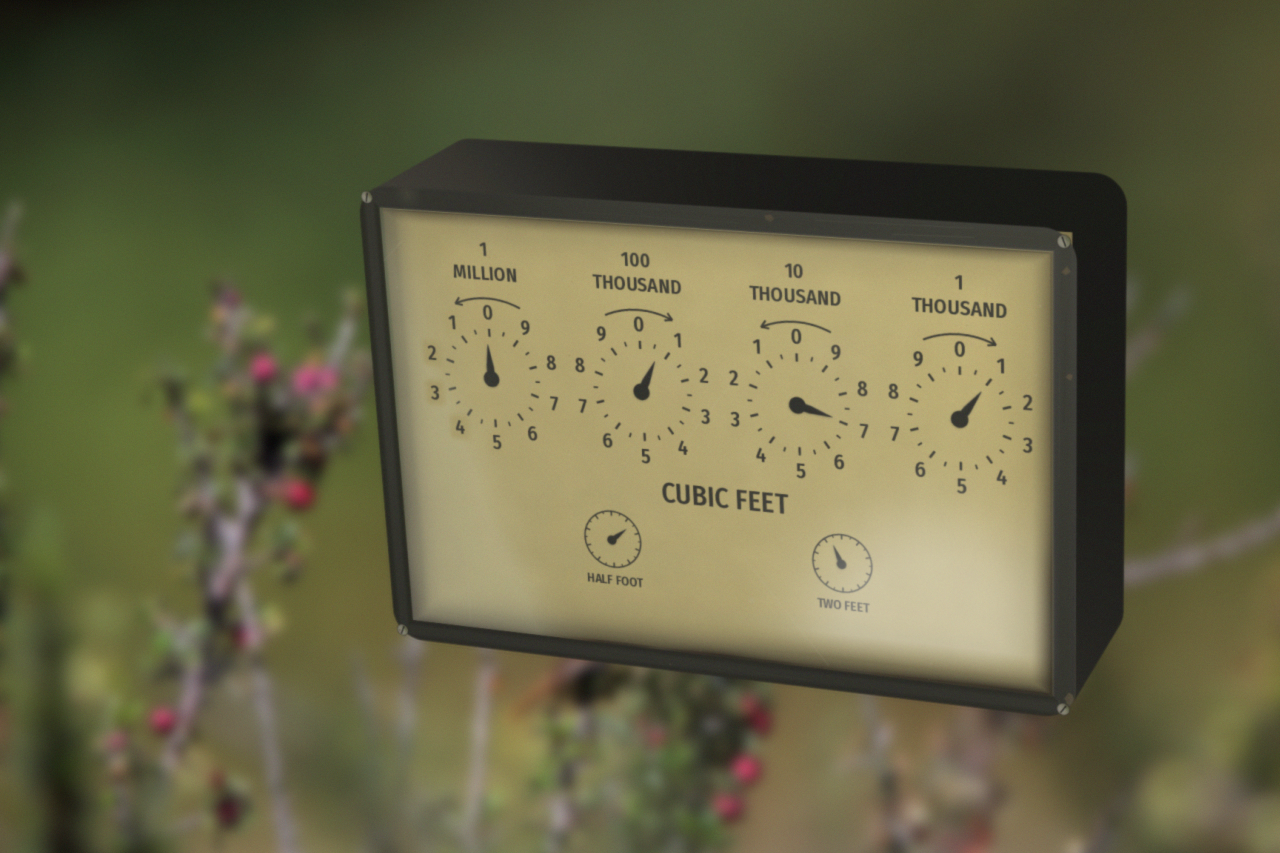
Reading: 7100; ft³
